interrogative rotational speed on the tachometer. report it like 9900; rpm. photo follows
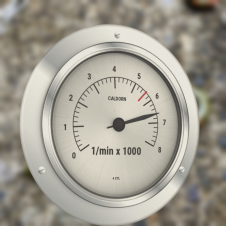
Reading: 6600; rpm
